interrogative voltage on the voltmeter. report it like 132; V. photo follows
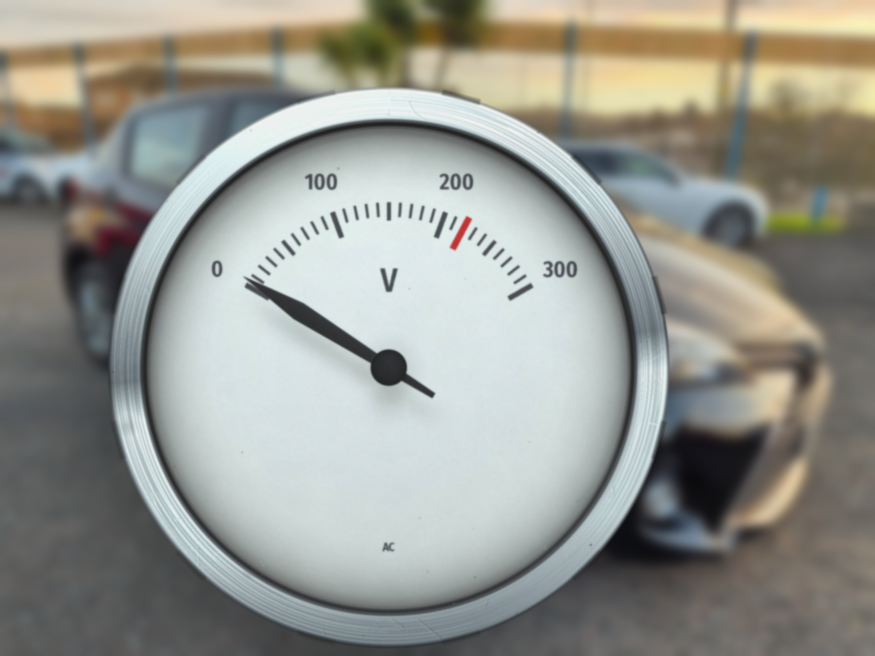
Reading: 5; V
